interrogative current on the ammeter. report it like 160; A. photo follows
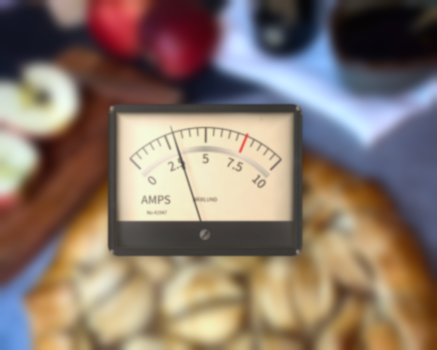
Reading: 3; A
